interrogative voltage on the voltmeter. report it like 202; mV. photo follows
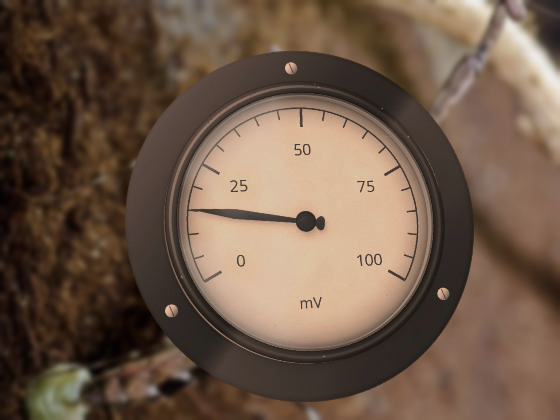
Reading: 15; mV
